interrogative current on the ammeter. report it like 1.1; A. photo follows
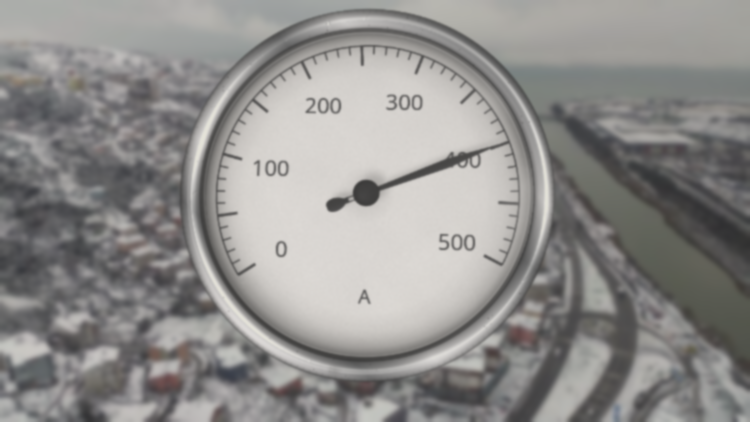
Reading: 400; A
